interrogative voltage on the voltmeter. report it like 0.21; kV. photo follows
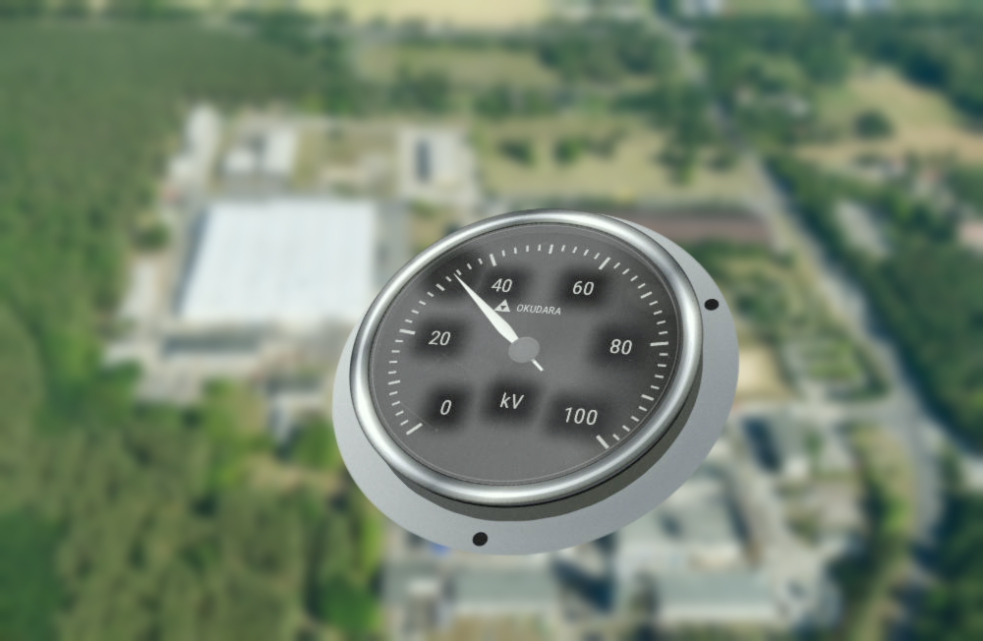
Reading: 33; kV
